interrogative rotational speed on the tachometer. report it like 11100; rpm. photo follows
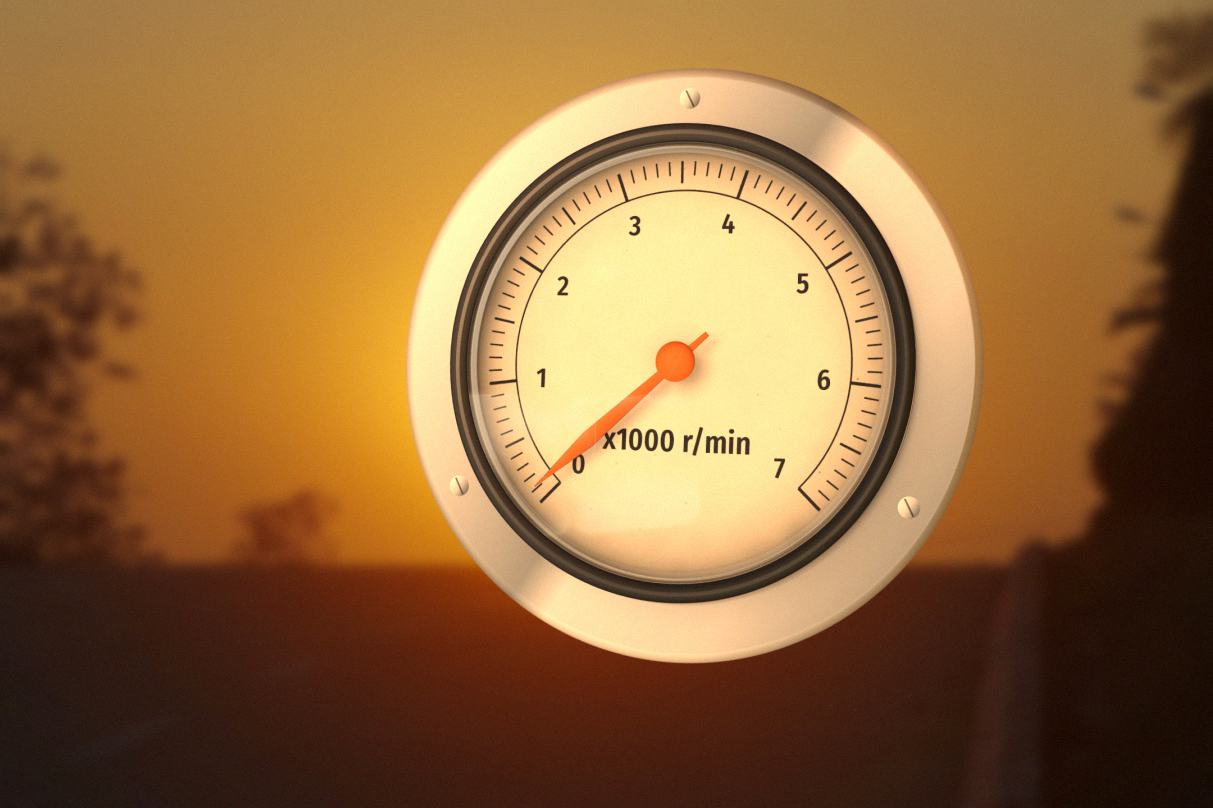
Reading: 100; rpm
